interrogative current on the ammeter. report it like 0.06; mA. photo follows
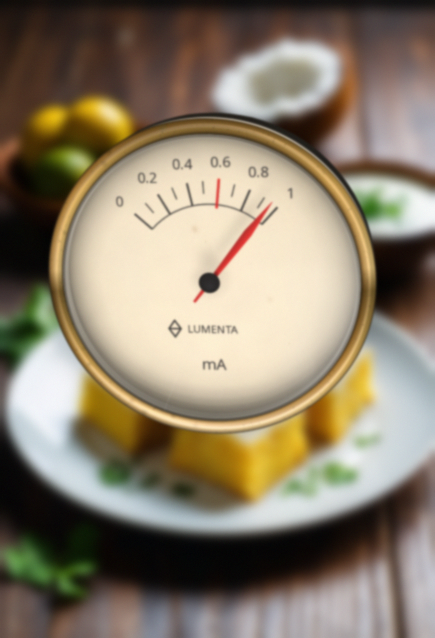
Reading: 0.95; mA
